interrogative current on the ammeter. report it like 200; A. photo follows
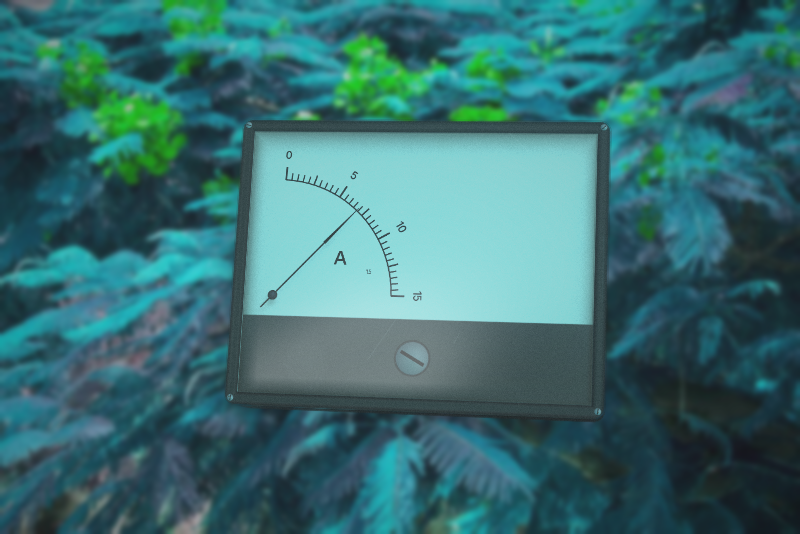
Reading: 7; A
